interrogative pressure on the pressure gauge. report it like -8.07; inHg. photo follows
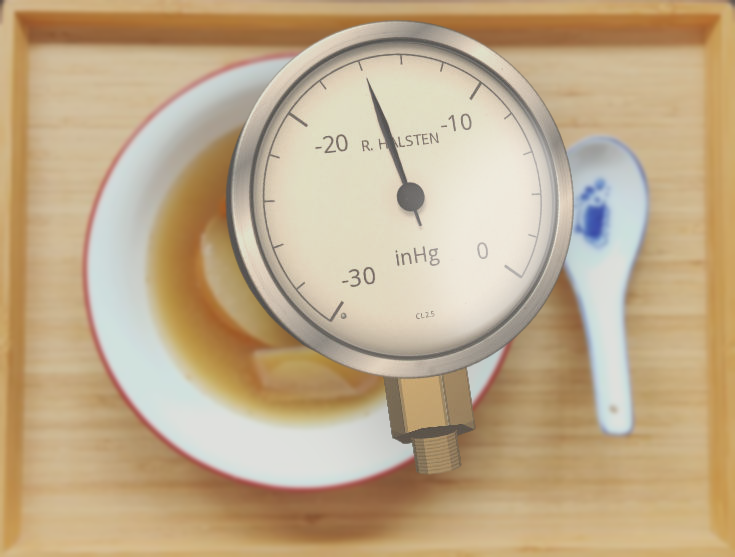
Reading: -16; inHg
